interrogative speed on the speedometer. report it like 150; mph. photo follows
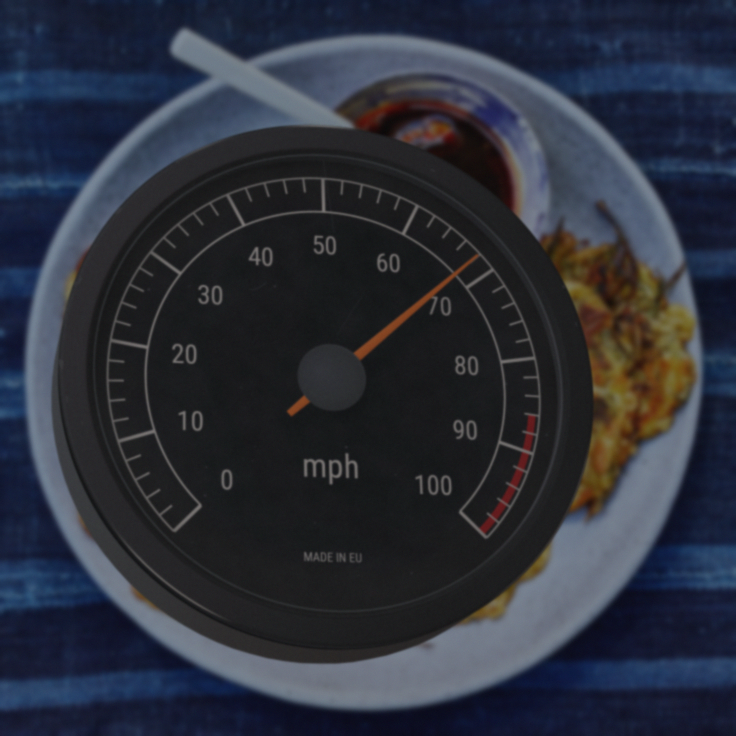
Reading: 68; mph
